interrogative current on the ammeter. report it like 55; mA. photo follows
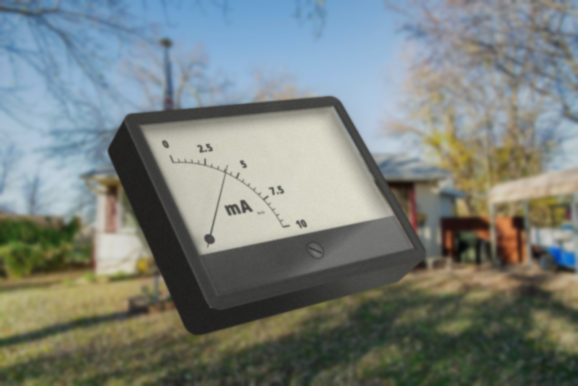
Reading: 4; mA
